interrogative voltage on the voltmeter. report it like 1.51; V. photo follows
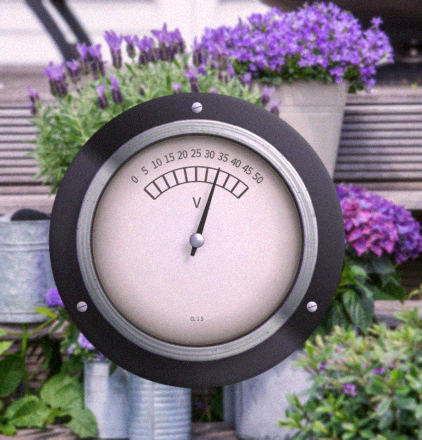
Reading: 35; V
